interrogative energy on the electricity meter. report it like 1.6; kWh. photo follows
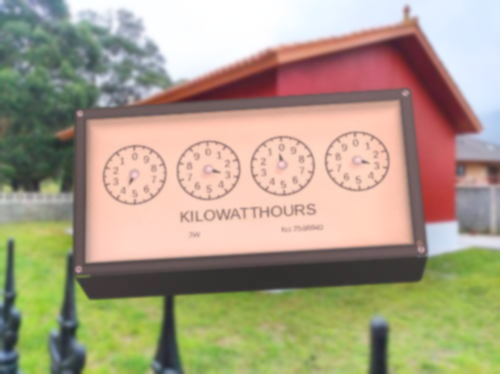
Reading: 4303; kWh
